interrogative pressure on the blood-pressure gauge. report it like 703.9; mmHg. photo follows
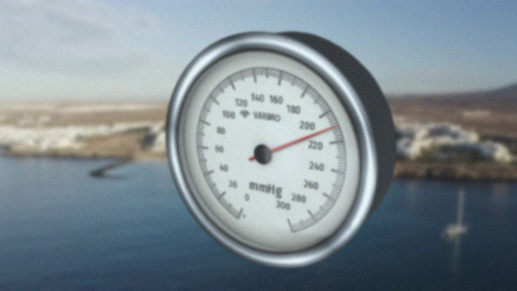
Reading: 210; mmHg
